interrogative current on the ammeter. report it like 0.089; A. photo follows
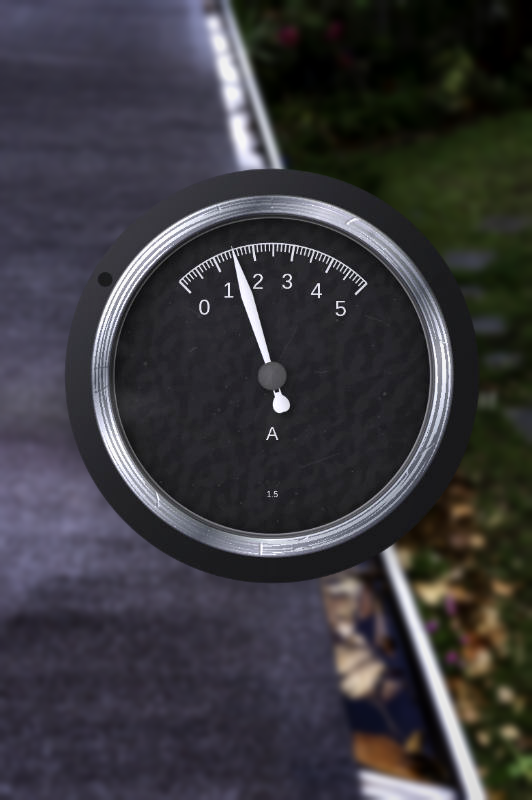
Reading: 1.5; A
